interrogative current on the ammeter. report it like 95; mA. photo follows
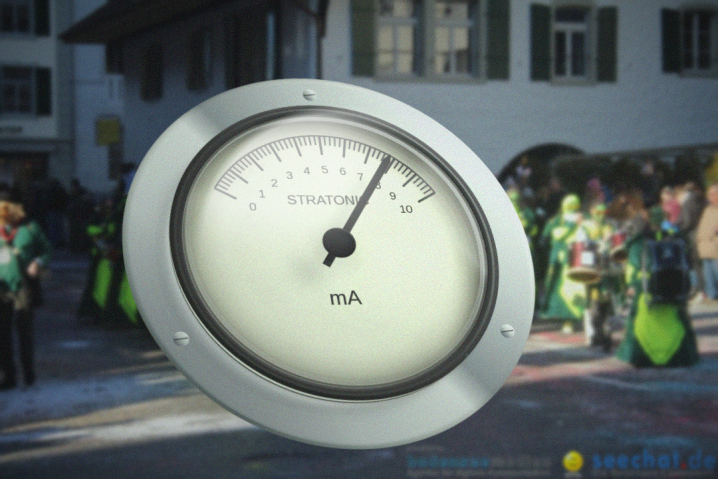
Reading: 7.8; mA
